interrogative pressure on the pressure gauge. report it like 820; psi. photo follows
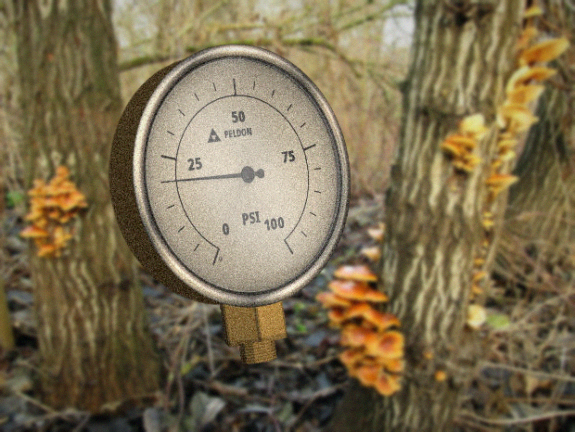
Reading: 20; psi
